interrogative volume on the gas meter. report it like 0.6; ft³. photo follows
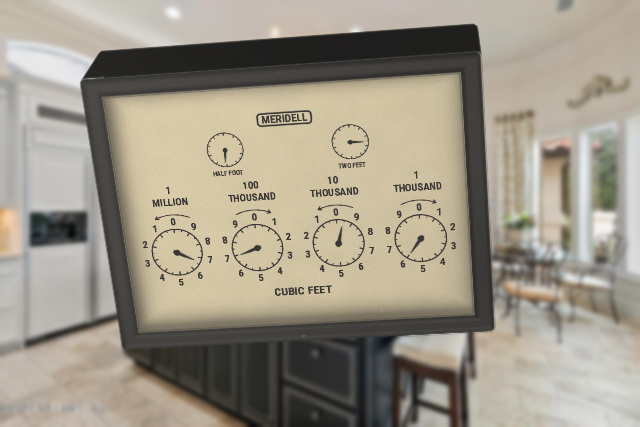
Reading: 669600; ft³
